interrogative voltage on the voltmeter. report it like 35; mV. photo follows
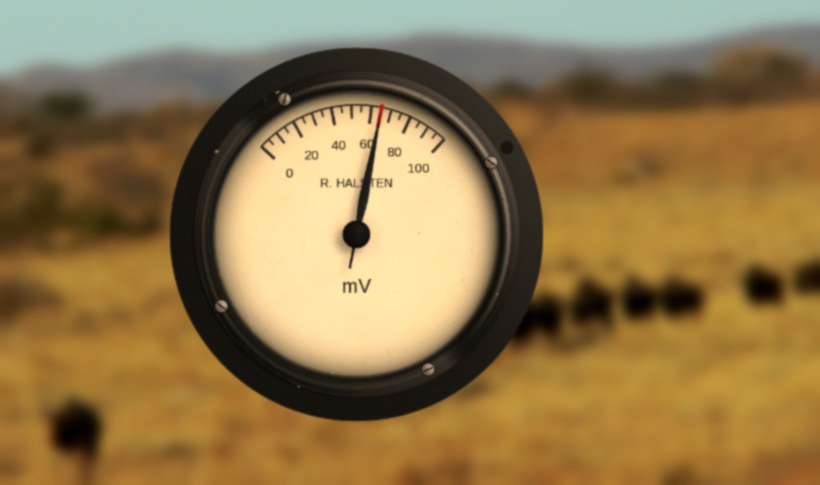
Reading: 65; mV
